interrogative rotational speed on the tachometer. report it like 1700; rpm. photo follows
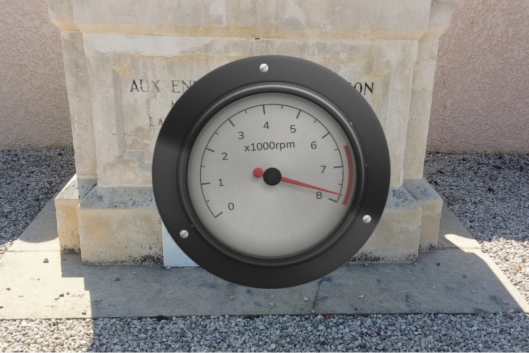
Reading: 7750; rpm
